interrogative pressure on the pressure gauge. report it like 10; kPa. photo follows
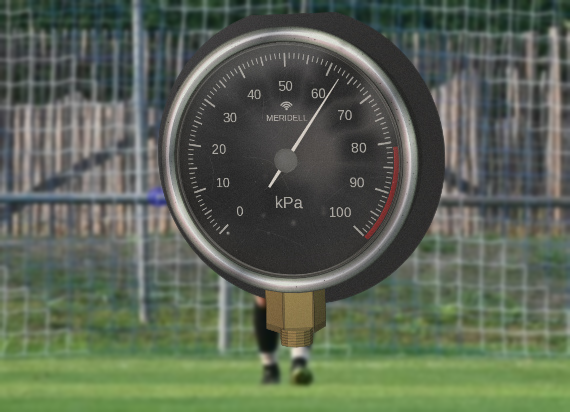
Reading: 63; kPa
